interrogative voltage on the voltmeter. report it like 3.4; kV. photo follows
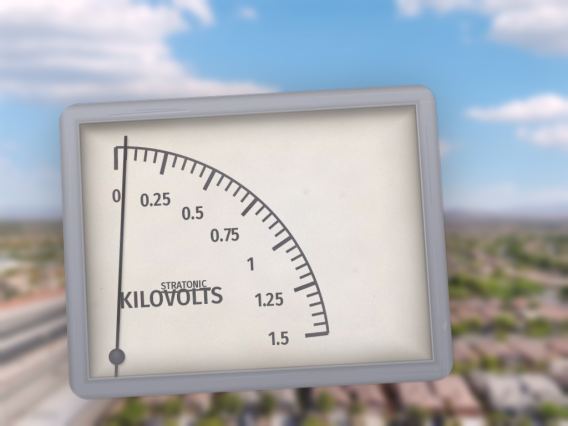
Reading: 0.05; kV
